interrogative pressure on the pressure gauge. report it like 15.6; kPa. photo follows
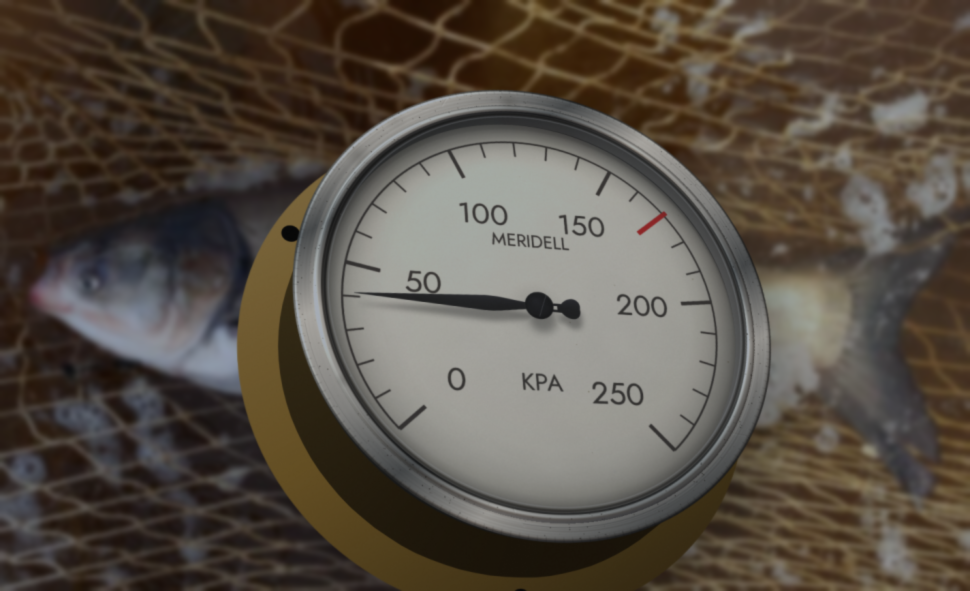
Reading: 40; kPa
